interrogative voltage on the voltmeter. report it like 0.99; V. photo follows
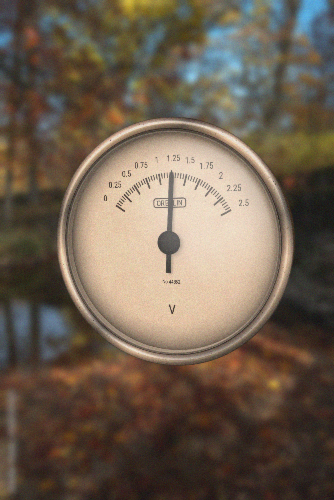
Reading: 1.25; V
